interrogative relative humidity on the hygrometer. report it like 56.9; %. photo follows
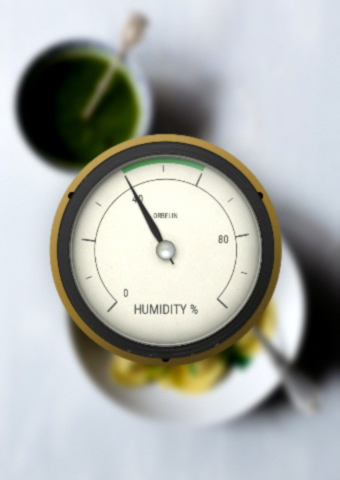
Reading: 40; %
